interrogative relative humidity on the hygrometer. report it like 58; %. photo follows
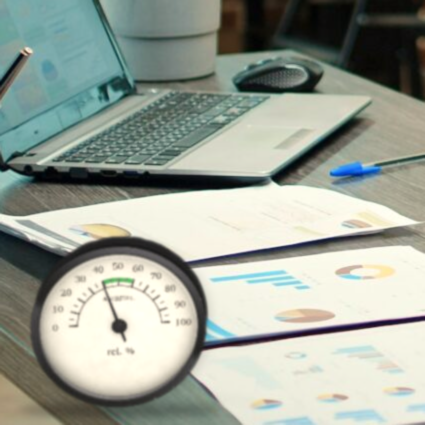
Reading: 40; %
